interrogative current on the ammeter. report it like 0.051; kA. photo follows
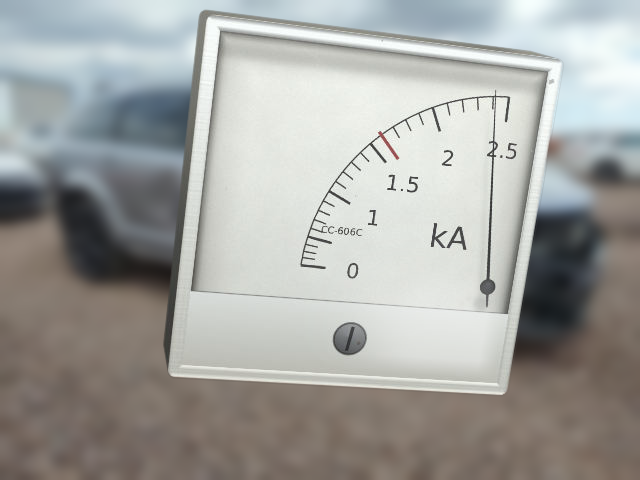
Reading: 2.4; kA
